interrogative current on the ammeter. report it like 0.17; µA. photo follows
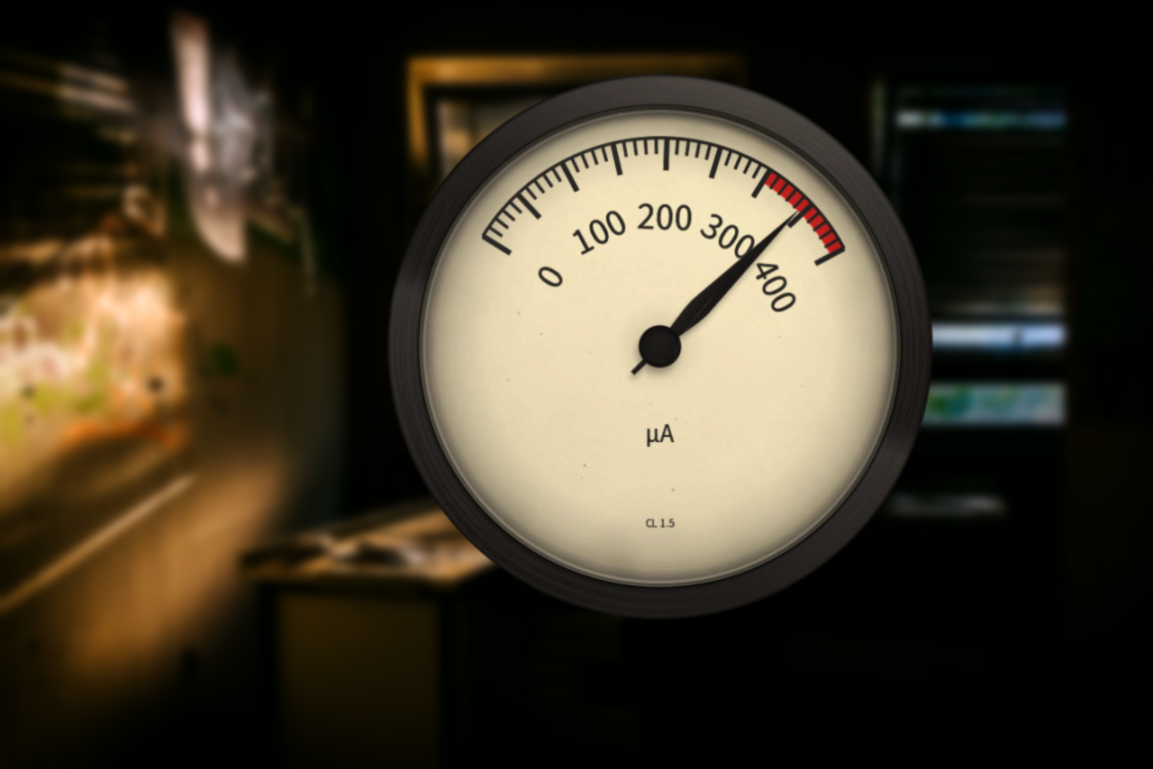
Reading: 345; µA
